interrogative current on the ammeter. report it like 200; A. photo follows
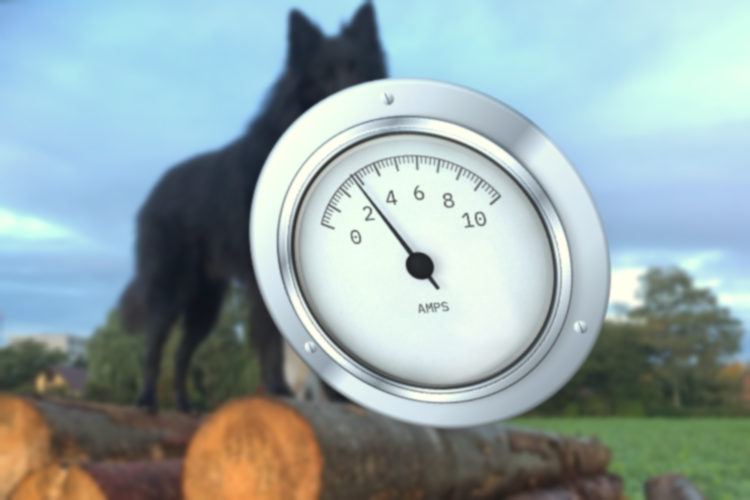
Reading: 3; A
